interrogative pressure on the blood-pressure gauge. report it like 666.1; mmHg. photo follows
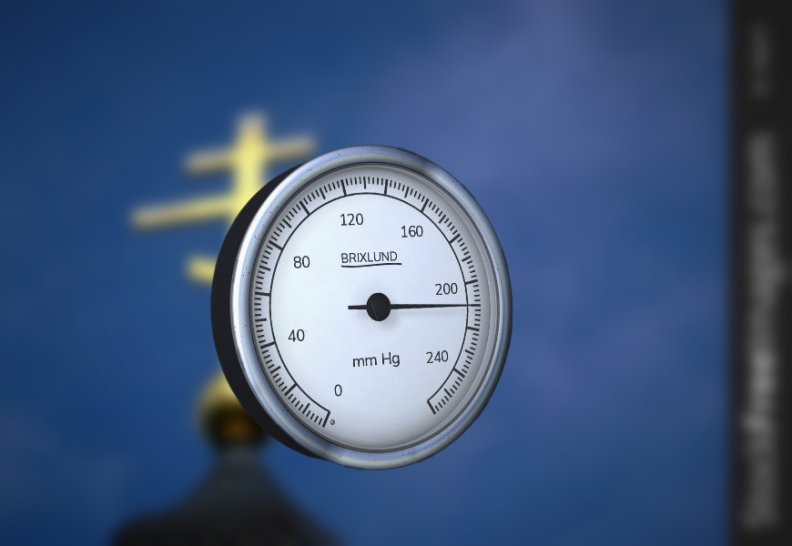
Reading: 210; mmHg
